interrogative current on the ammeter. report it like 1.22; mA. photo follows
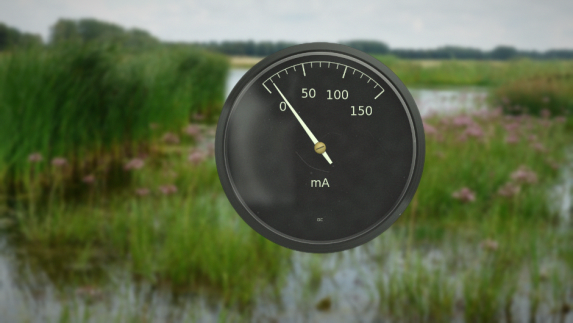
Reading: 10; mA
